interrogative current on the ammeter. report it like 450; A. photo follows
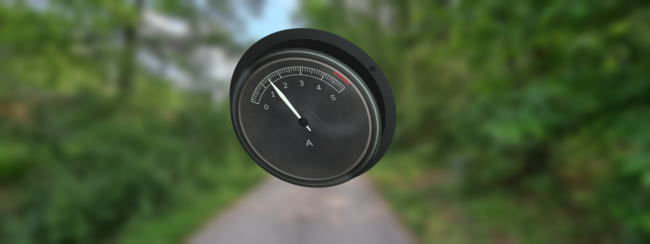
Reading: 1.5; A
